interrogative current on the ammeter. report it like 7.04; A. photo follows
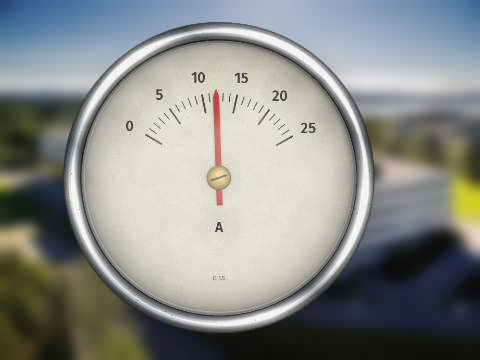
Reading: 12; A
